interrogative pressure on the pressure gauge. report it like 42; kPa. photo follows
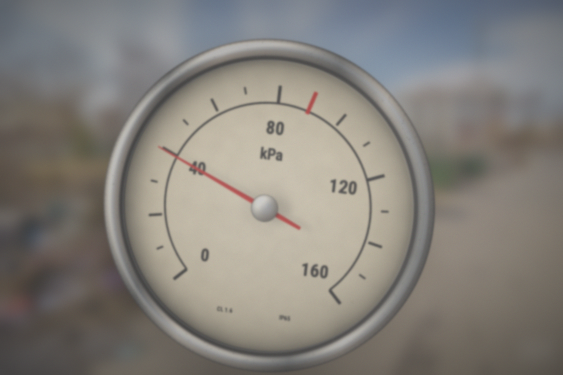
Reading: 40; kPa
